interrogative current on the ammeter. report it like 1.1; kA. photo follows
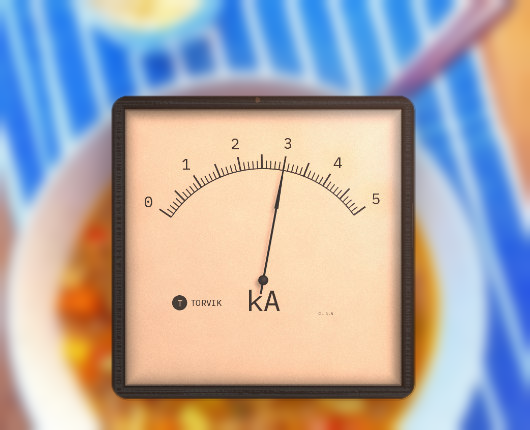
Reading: 3; kA
